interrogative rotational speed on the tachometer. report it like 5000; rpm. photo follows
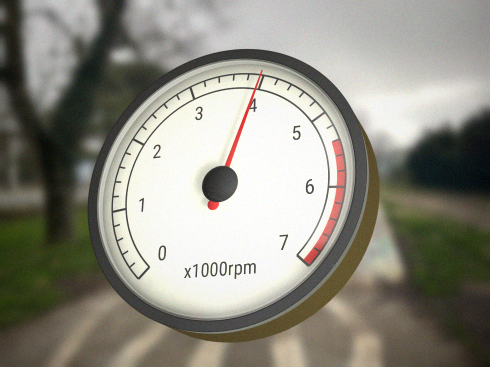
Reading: 4000; rpm
